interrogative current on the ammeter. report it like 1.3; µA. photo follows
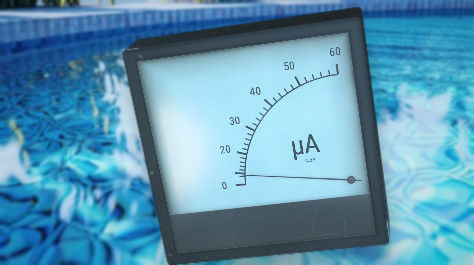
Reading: 10; µA
